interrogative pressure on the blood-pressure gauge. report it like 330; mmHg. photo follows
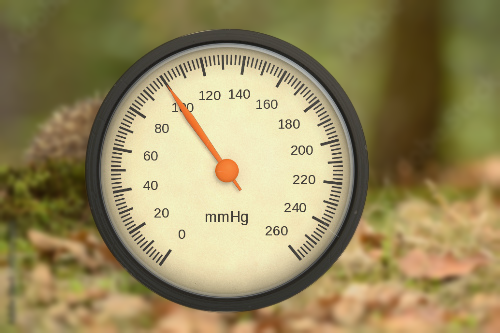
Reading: 100; mmHg
